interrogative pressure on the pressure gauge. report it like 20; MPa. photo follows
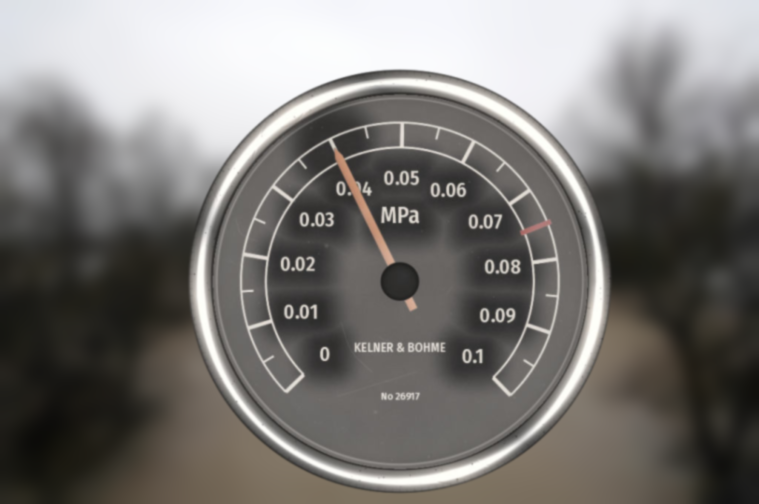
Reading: 0.04; MPa
